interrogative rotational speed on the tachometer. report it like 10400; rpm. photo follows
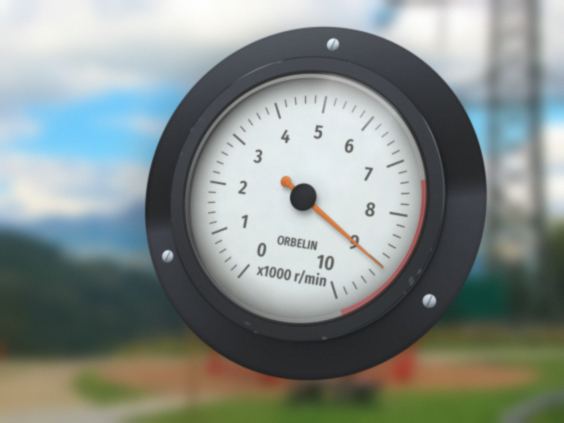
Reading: 9000; rpm
